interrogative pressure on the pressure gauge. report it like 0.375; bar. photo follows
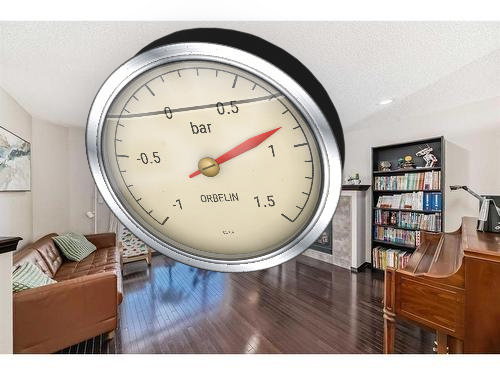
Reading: 0.85; bar
